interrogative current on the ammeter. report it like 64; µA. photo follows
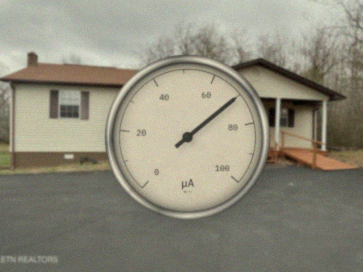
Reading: 70; µA
